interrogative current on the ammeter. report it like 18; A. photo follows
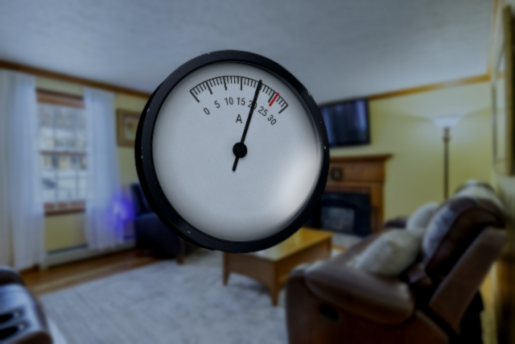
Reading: 20; A
